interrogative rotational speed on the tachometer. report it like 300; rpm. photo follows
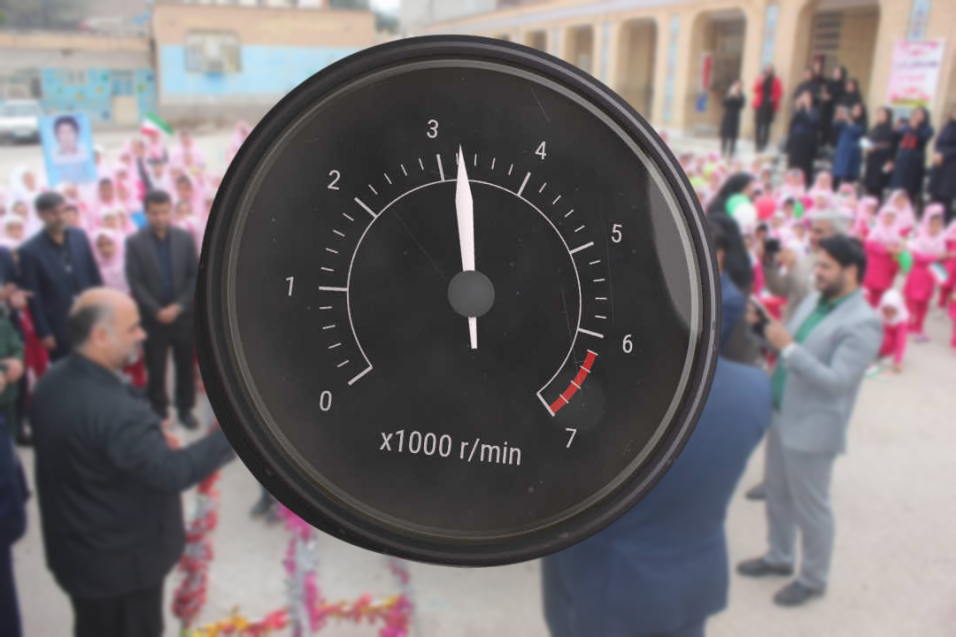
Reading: 3200; rpm
